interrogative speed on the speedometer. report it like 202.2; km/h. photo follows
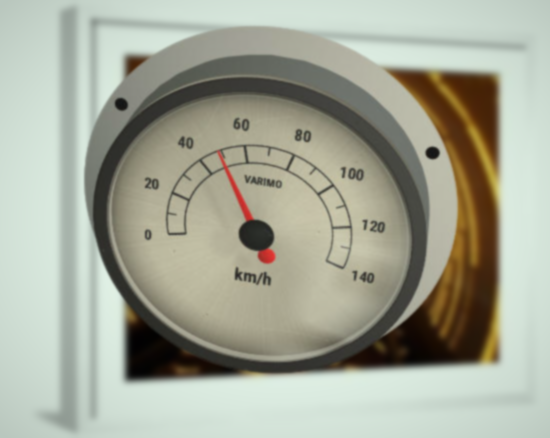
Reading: 50; km/h
